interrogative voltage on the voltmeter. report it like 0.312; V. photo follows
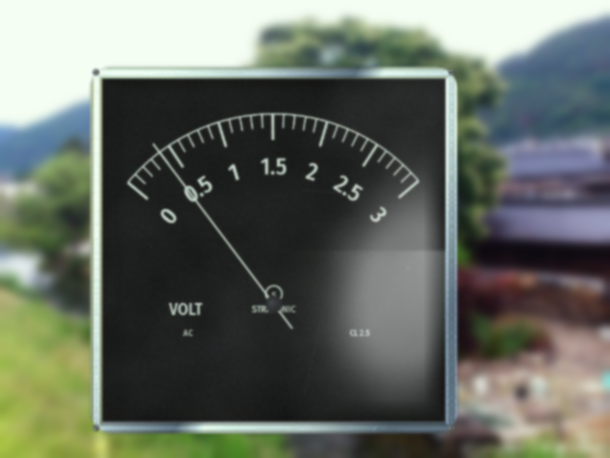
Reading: 0.4; V
